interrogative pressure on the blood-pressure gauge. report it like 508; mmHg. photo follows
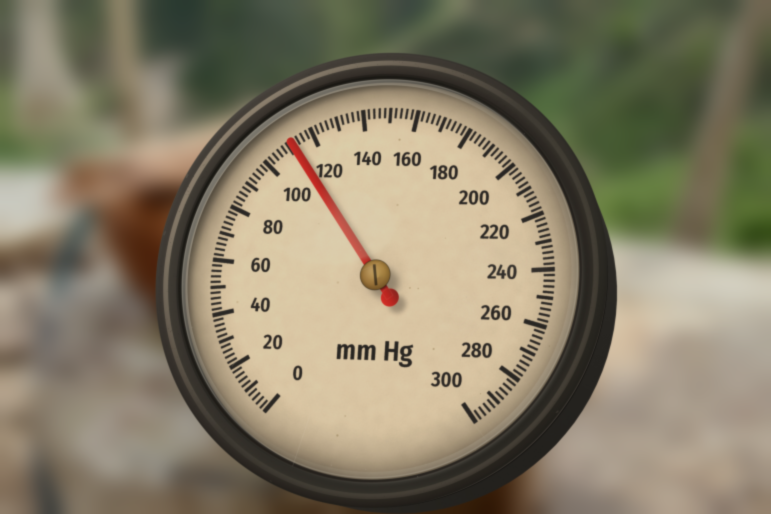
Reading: 112; mmHg
